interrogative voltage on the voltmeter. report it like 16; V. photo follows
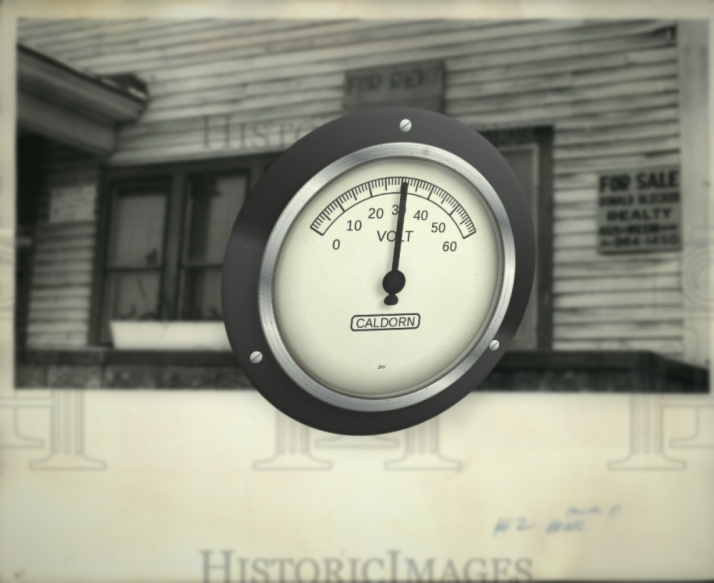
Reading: 30; V
